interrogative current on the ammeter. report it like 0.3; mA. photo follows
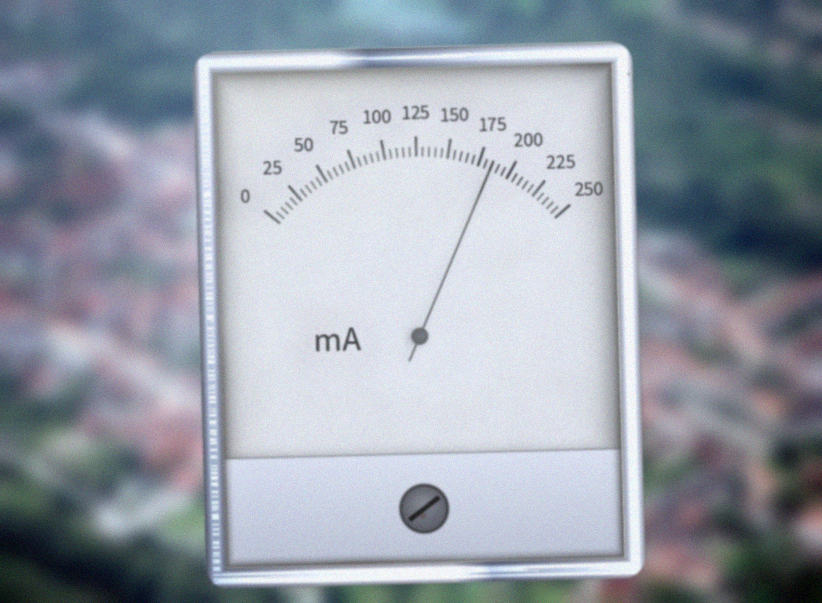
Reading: 185; mA
